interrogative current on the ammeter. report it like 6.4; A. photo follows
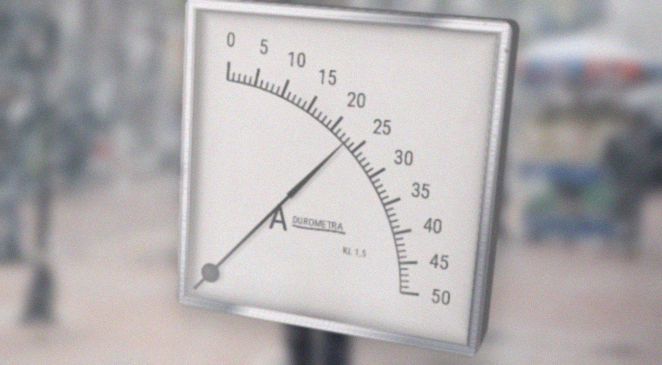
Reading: 23; A
